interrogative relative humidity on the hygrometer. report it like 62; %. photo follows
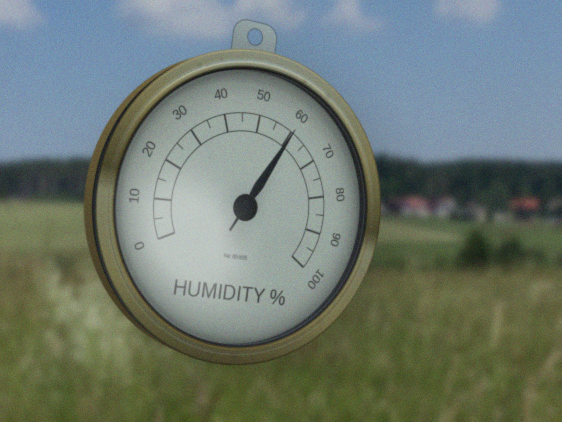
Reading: 60; %
